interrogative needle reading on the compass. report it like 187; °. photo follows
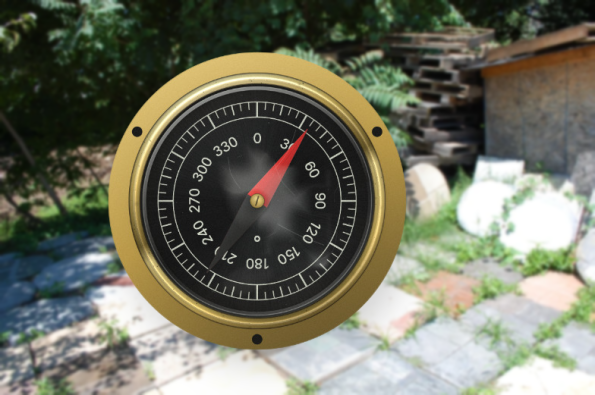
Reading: 35; °
